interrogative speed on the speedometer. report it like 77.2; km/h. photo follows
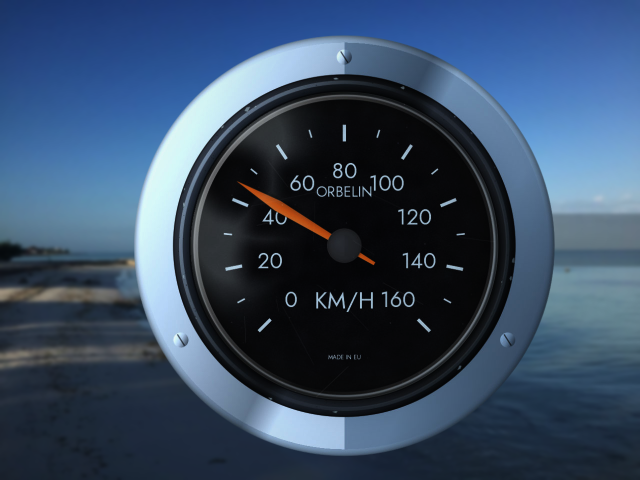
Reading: 45; km/h
